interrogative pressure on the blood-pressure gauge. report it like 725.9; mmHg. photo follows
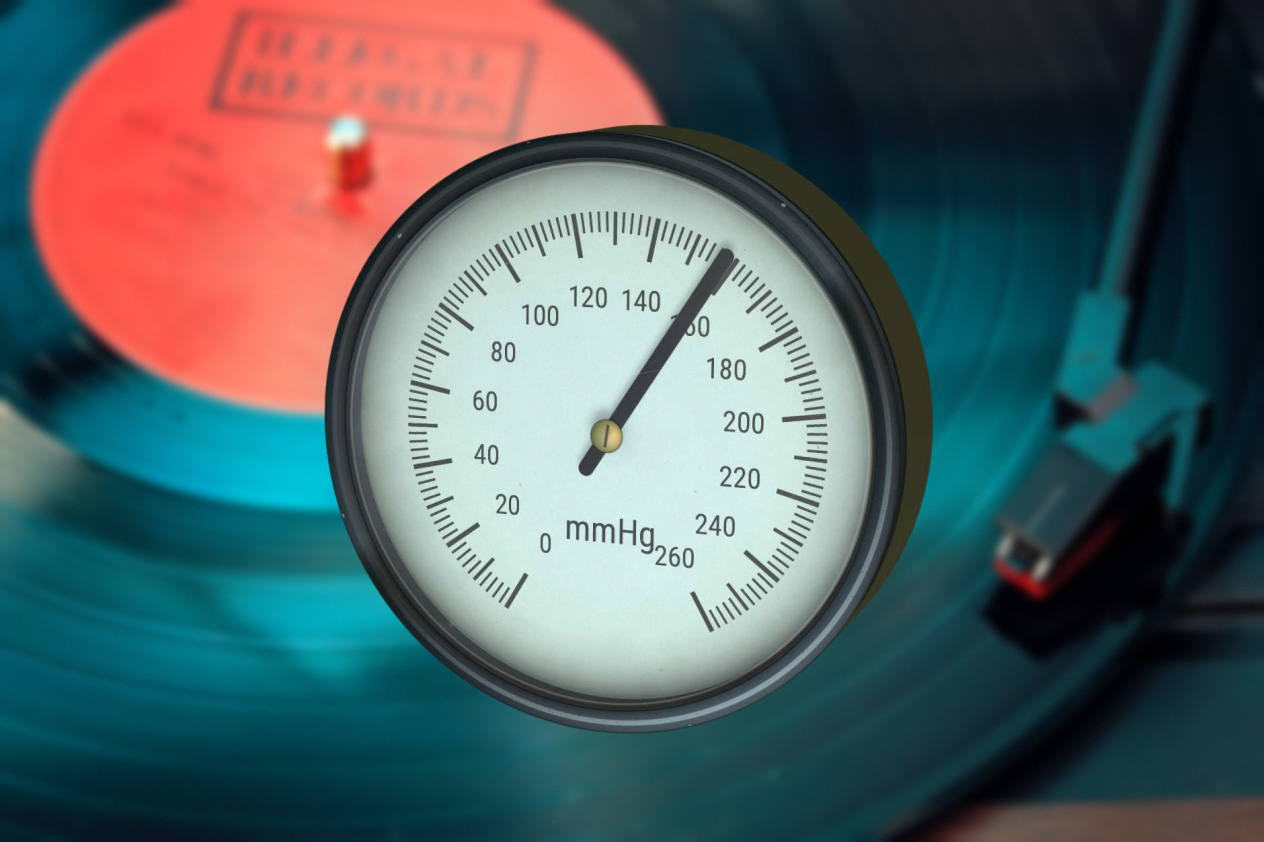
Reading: 158; mmHg
